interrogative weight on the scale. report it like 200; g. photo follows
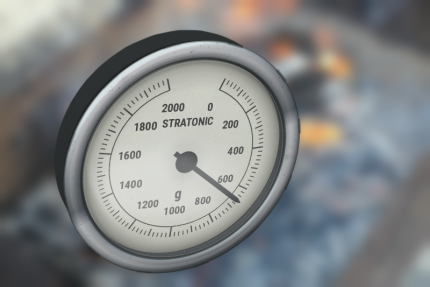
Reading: 660; g
